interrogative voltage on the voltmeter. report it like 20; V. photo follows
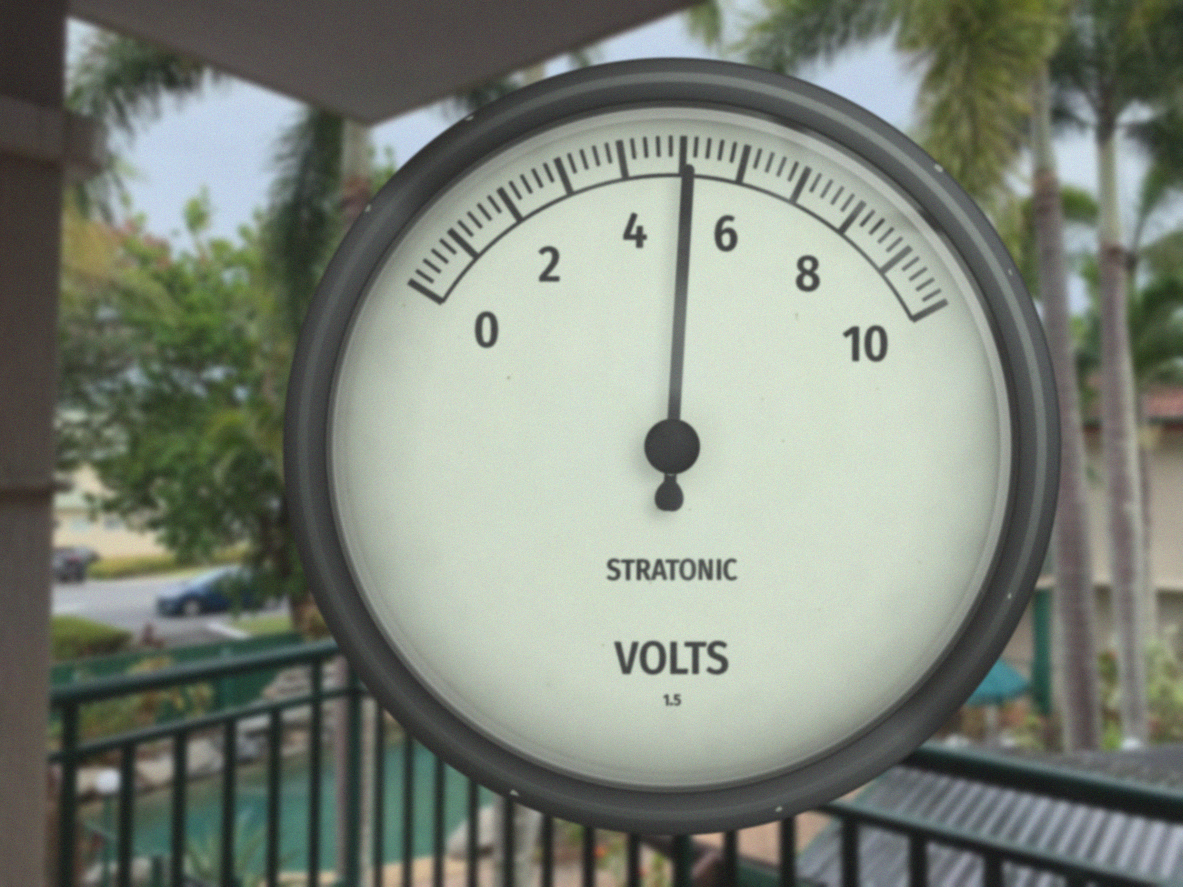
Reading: 5.1; V
